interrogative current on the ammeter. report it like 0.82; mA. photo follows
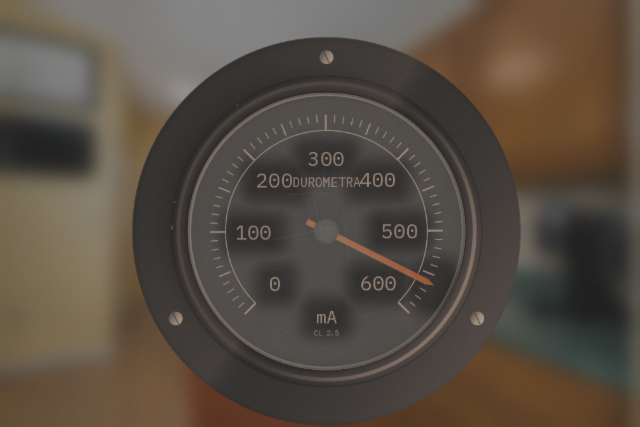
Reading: 560; mA
